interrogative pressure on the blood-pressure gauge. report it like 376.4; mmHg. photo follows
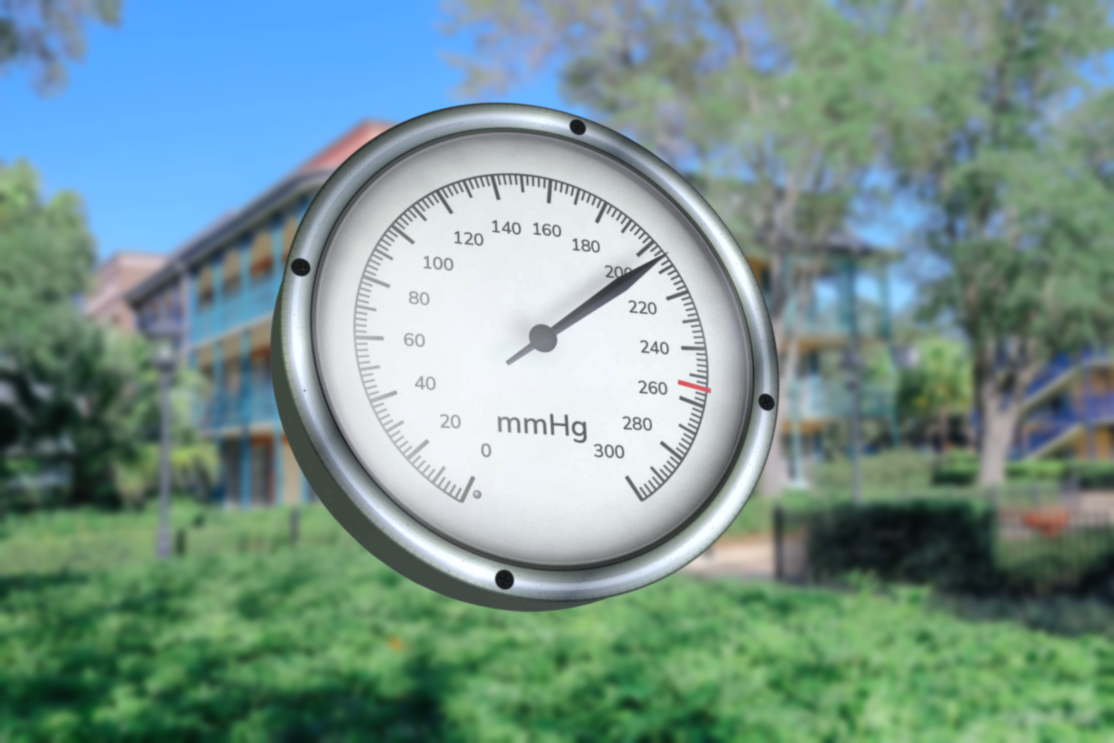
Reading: 206; mmHg
